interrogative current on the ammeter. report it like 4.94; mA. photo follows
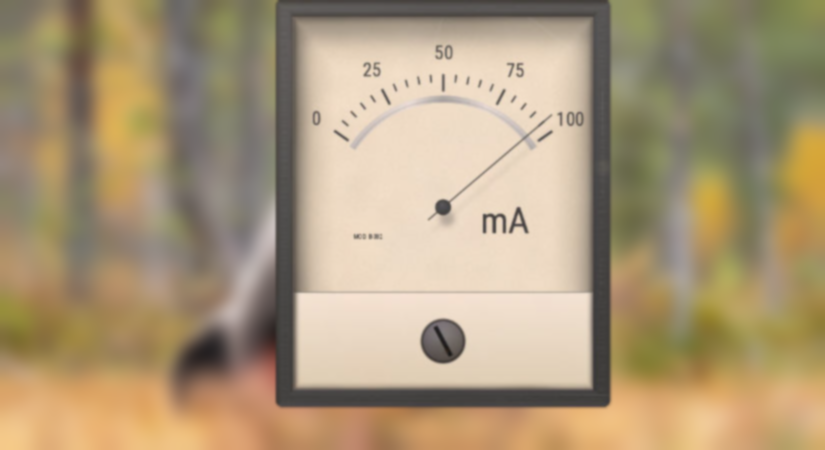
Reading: 95; mA
